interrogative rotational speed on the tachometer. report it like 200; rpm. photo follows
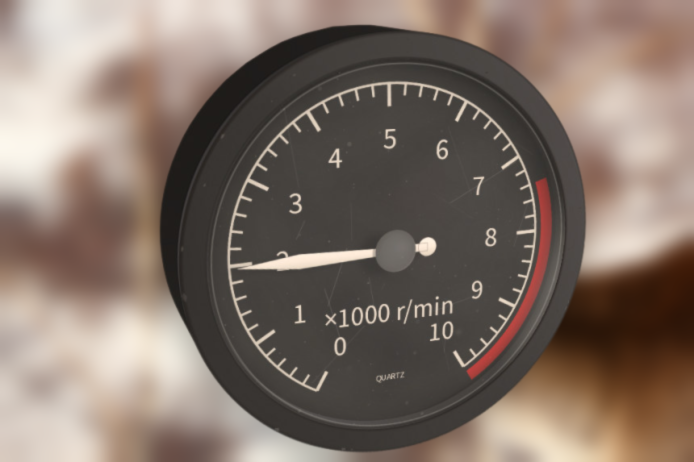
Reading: 2000; rpm
